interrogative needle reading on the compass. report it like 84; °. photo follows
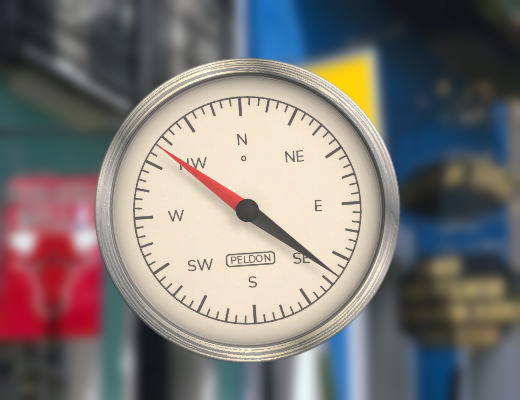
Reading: 310; °
